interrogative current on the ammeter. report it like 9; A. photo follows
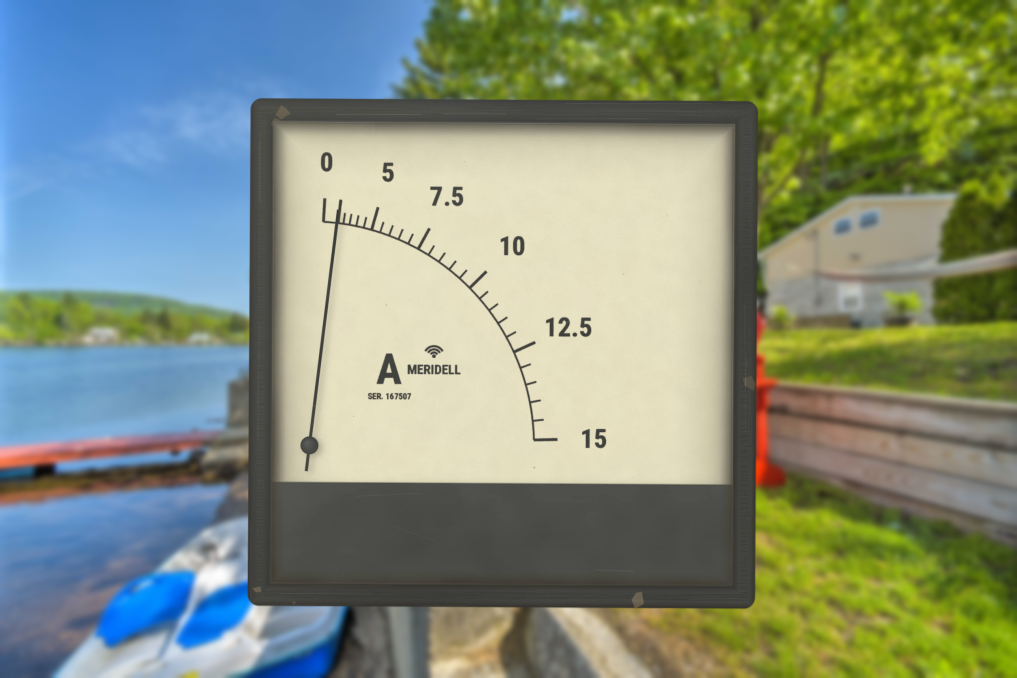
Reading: 2.5; A
